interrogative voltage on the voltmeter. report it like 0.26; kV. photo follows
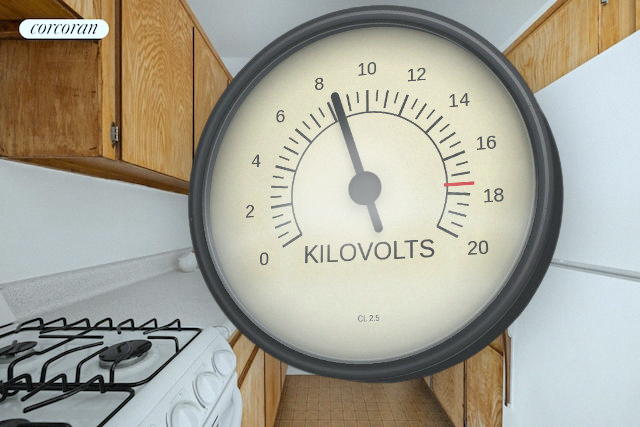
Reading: 8.5; kV
